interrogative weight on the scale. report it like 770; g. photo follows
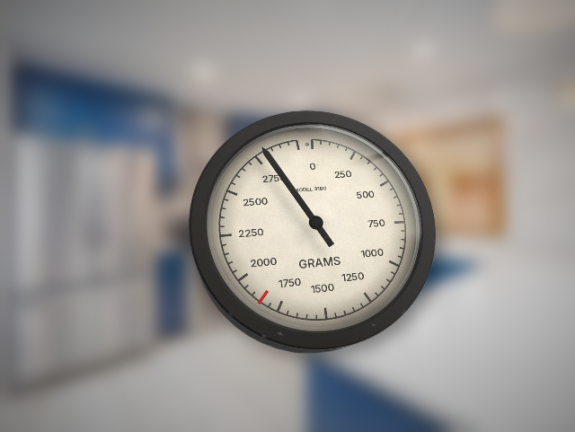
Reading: 2800; g
